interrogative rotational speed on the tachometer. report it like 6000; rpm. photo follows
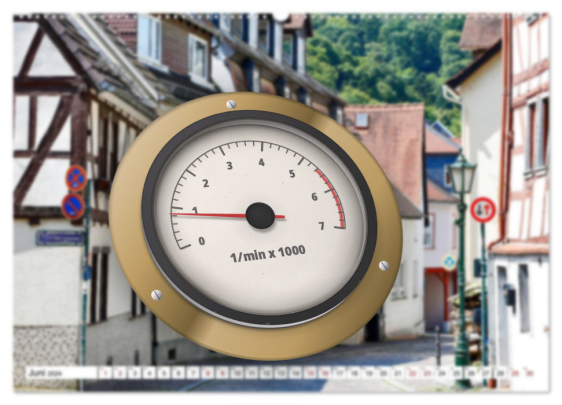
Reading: 800; rpm
